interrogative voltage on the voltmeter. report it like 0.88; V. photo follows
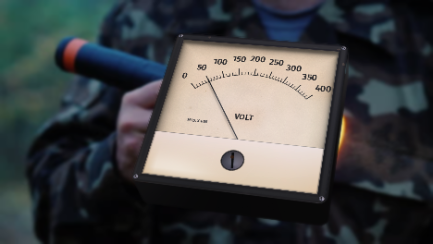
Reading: 50; V
